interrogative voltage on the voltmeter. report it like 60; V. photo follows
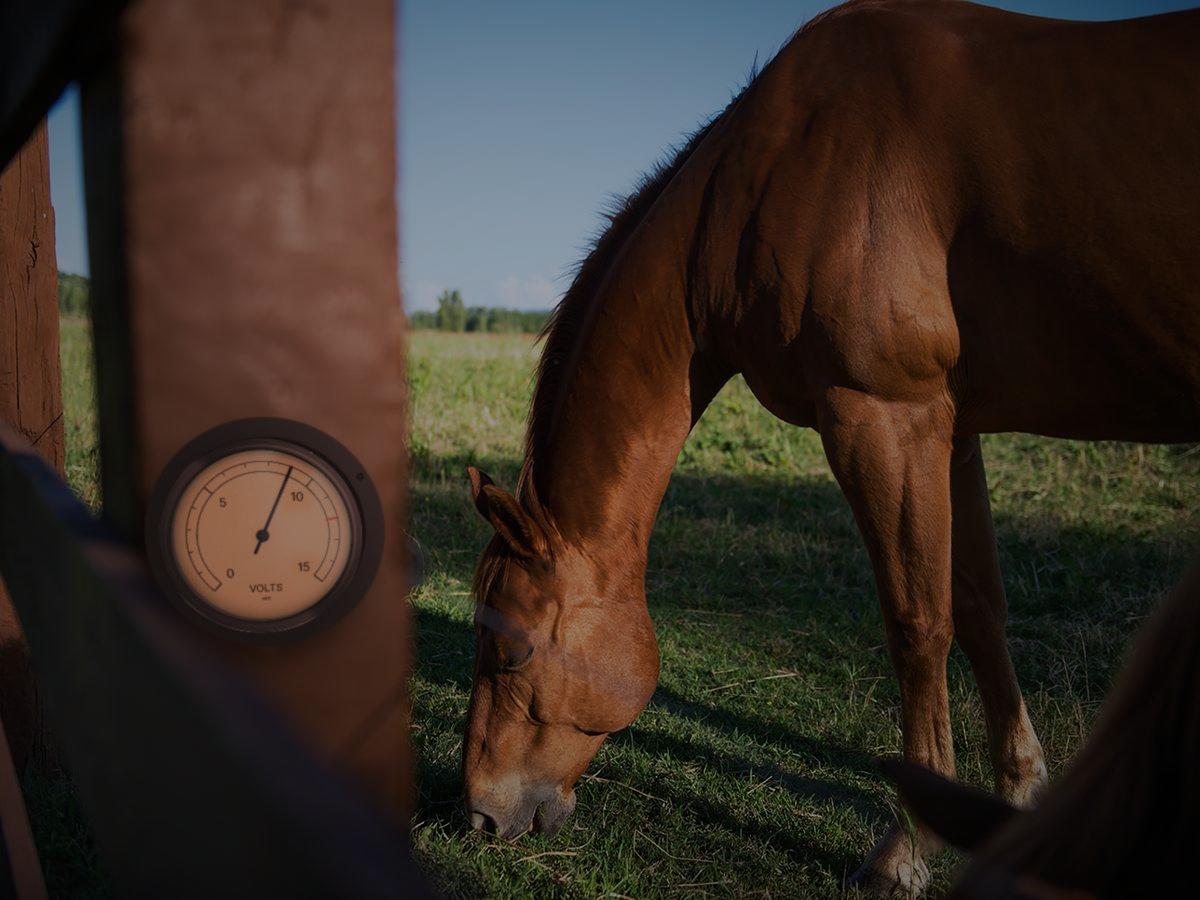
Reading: 9; V
